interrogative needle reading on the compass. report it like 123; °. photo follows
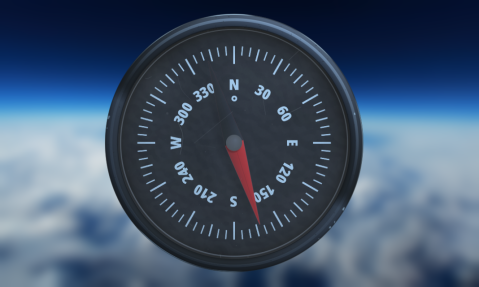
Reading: 162.5; °
